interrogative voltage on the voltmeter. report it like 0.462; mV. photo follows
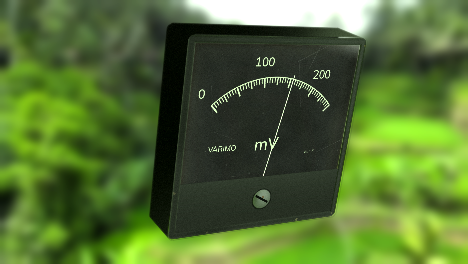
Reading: 150; mV
